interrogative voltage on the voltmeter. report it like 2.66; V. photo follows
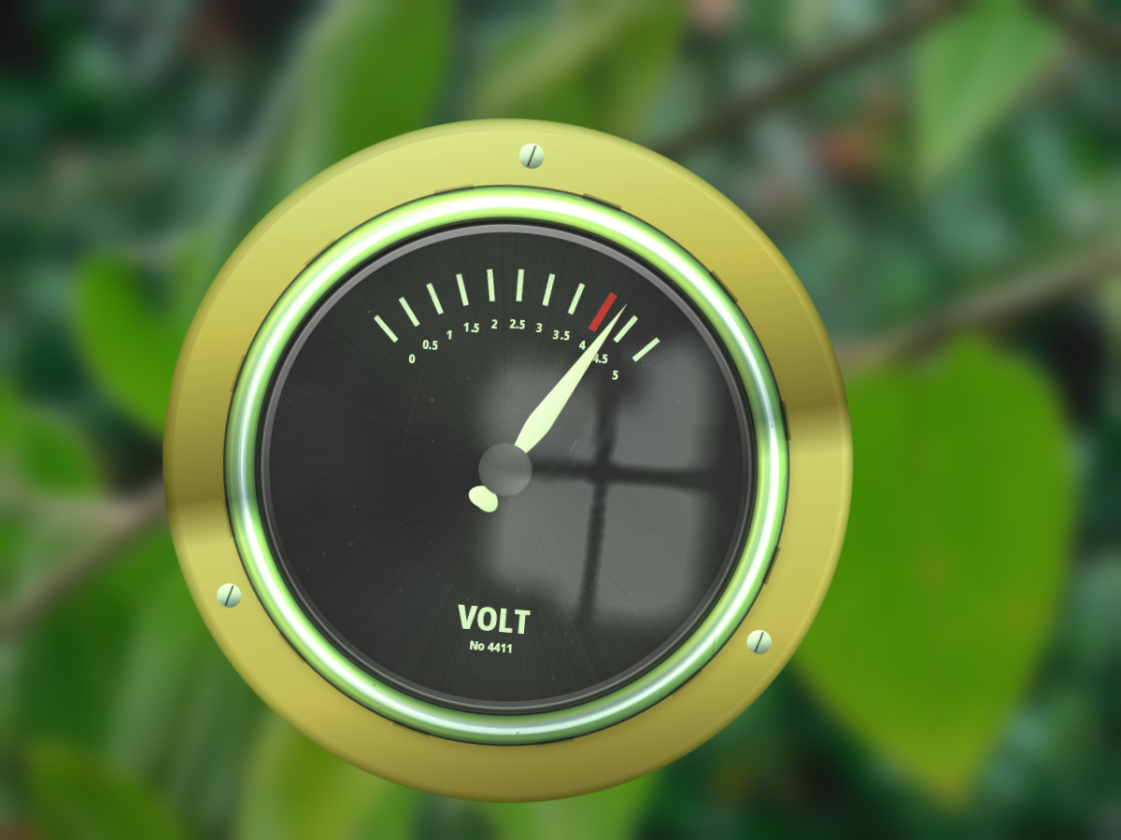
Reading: 4.25; V
